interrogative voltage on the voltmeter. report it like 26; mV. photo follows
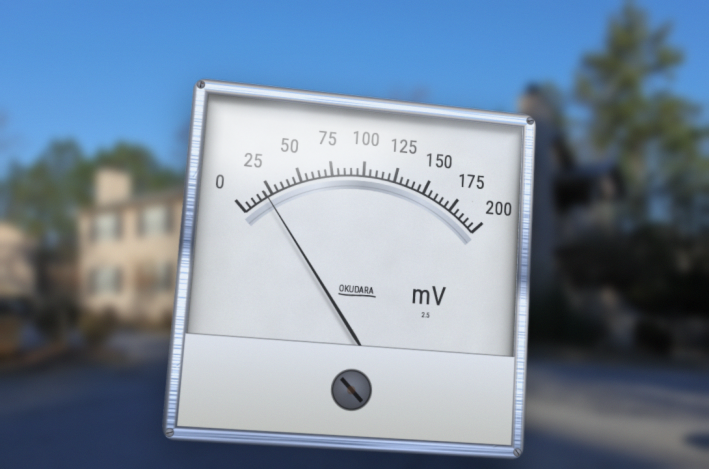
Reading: 20; mV
